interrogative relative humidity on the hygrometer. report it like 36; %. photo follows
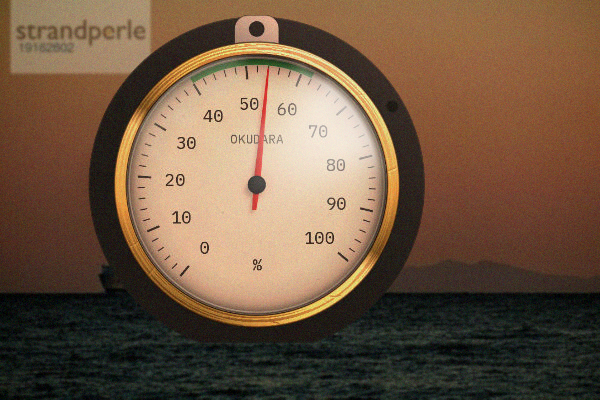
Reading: 54; %
